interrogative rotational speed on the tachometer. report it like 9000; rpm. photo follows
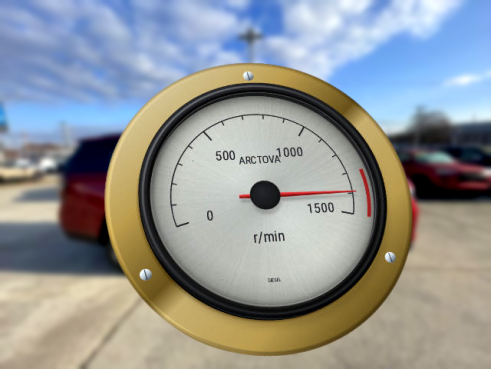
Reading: 1400; rpm
